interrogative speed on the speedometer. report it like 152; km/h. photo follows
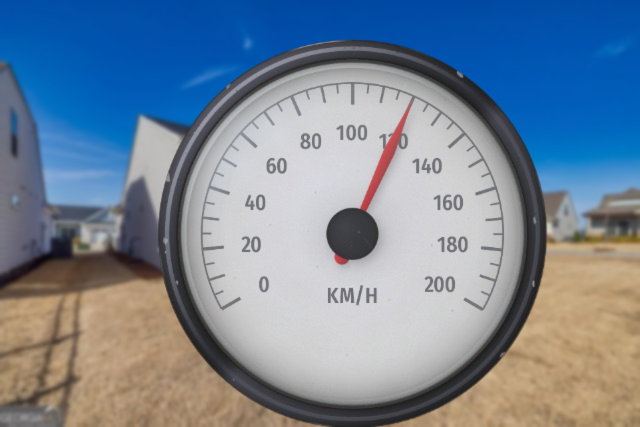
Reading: 120; km/h
